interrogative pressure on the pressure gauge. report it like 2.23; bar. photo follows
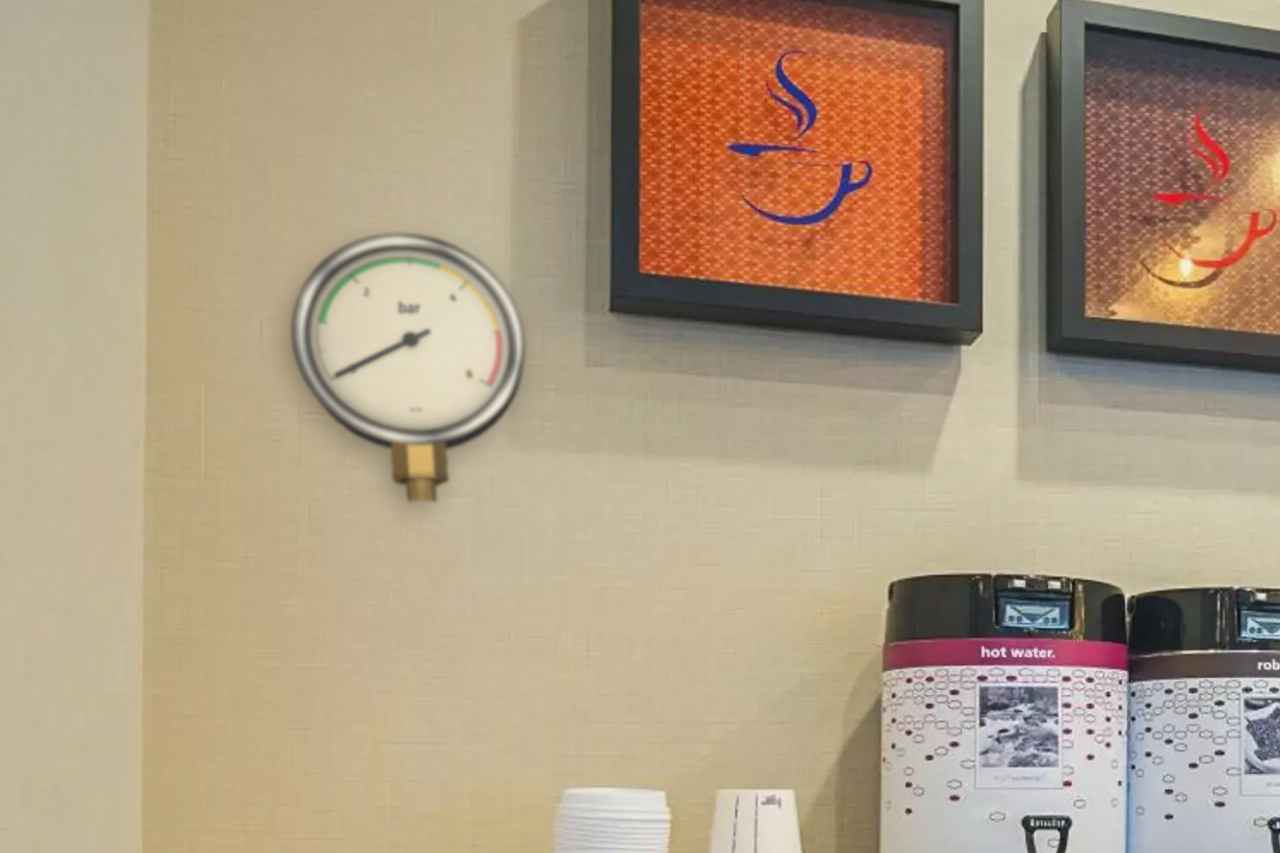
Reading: 0; bar
